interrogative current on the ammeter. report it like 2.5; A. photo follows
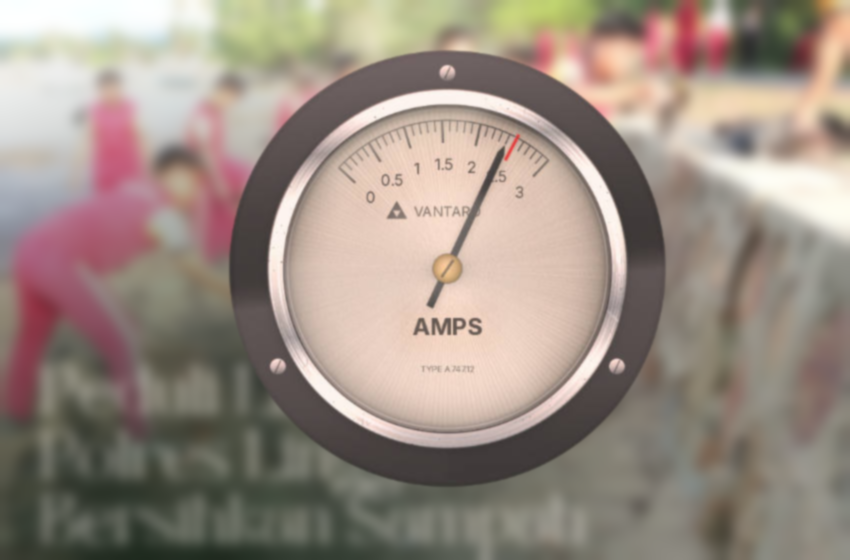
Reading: 2.4; A
